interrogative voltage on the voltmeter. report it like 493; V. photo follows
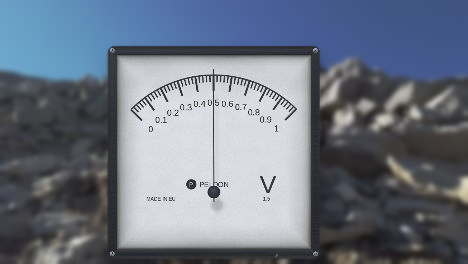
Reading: 0.5; V
